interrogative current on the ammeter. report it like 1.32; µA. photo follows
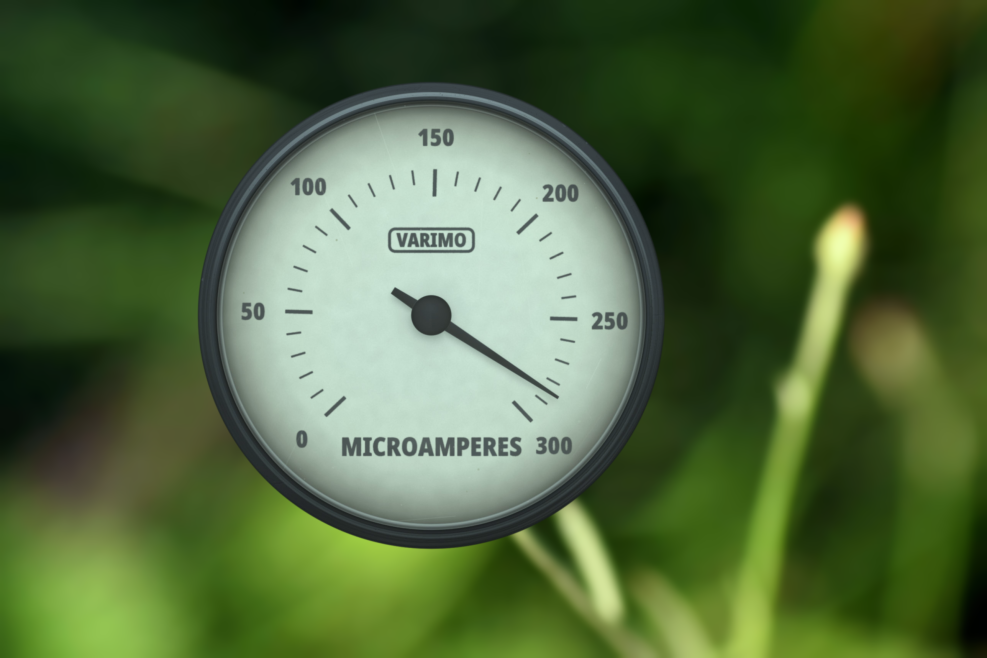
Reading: 285; µA
